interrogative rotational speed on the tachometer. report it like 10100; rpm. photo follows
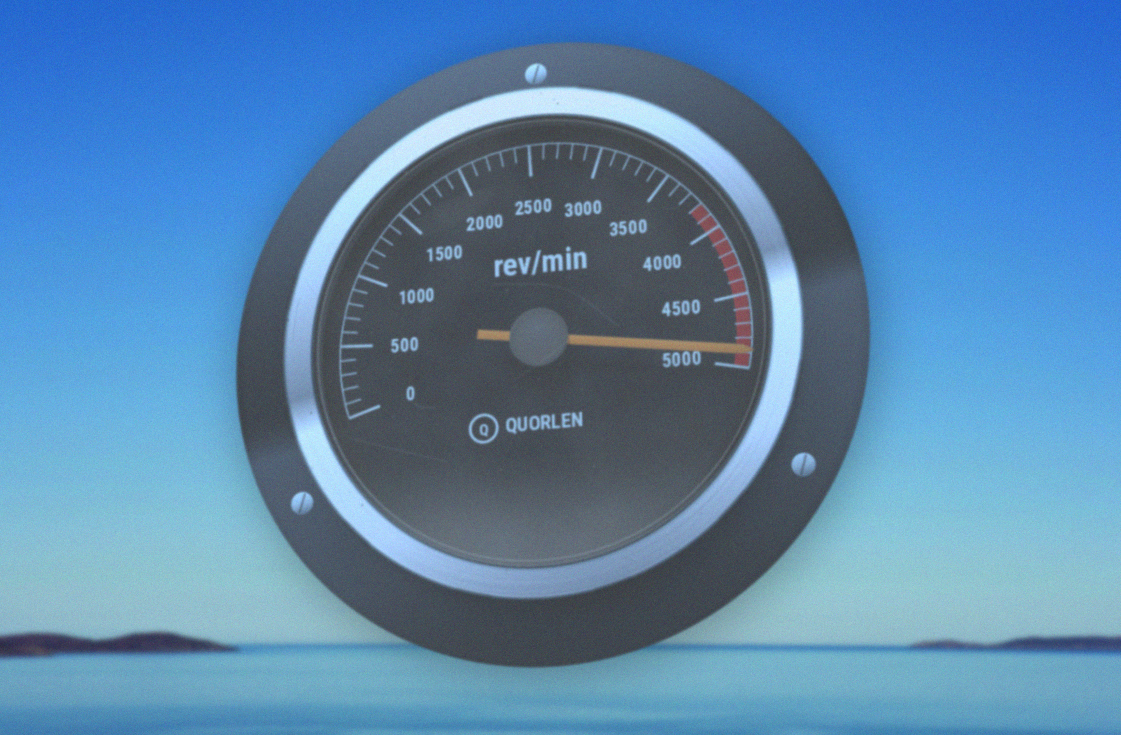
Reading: 4900; rpm
